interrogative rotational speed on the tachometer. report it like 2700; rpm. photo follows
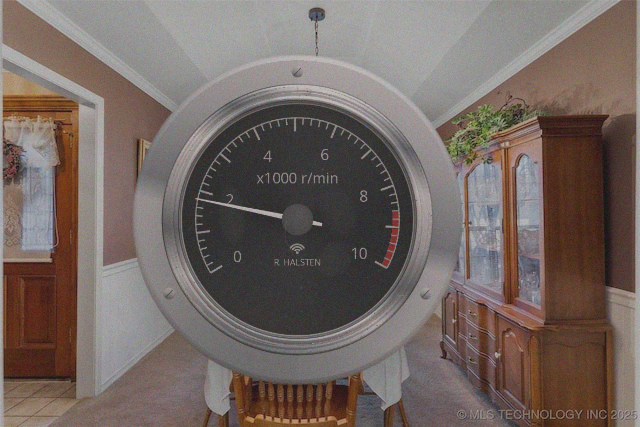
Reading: 1800; rpm
